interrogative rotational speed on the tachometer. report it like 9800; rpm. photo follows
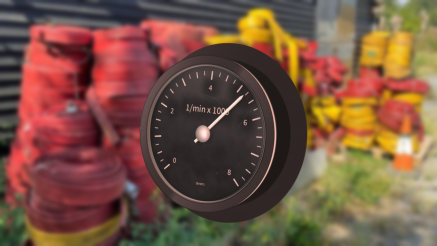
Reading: 5250; rpm
